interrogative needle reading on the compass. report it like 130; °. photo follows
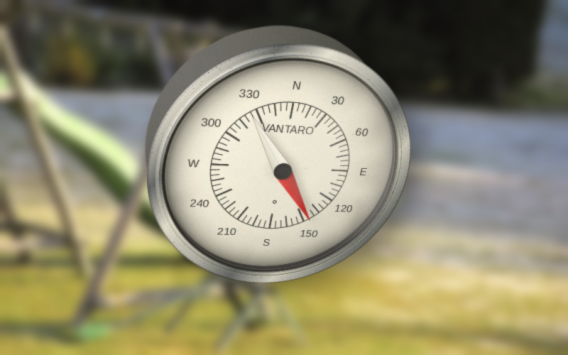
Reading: 145; °
